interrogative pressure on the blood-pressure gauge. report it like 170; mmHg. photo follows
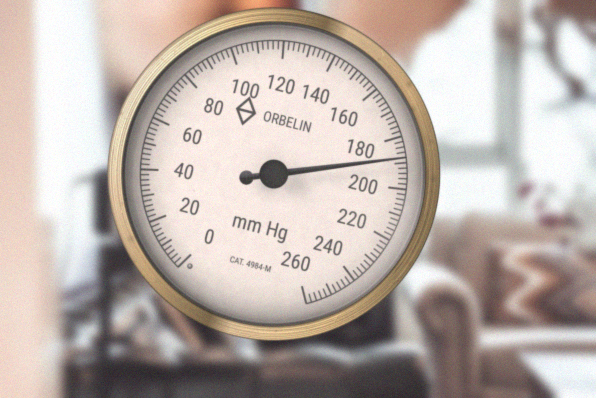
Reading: 188; mmHg
